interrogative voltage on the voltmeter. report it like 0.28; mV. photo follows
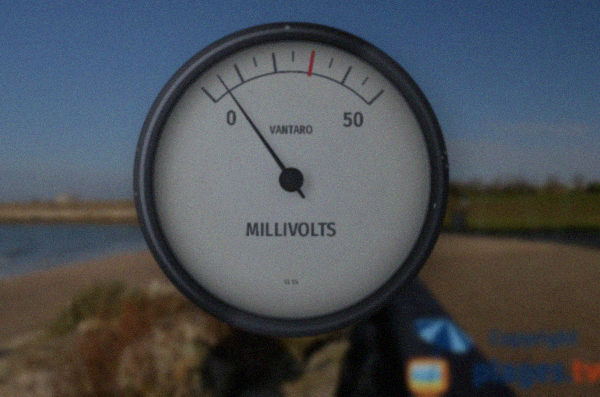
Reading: 5; mV
